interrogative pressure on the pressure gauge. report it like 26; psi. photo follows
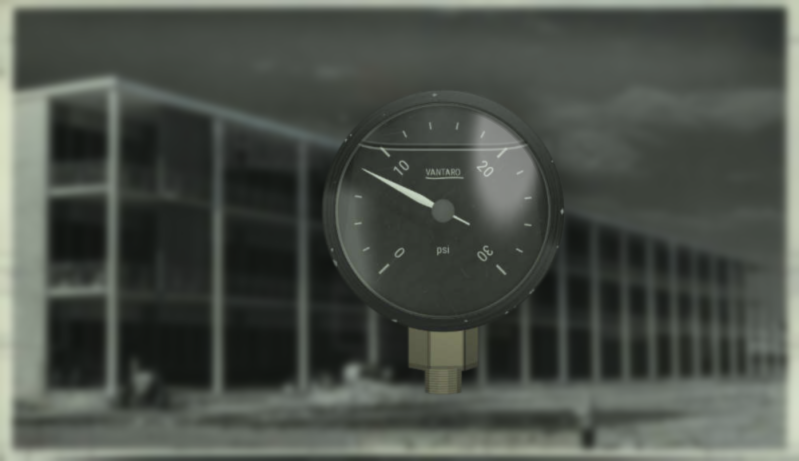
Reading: 8; psi
